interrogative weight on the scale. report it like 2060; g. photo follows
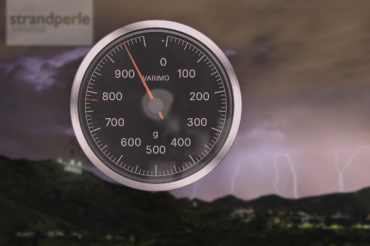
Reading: 950; g
